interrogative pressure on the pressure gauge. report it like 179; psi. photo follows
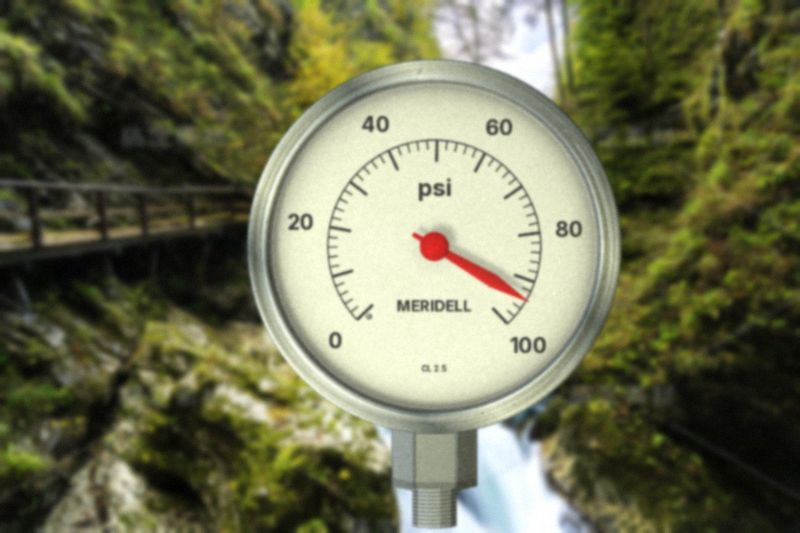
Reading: 94; psi
